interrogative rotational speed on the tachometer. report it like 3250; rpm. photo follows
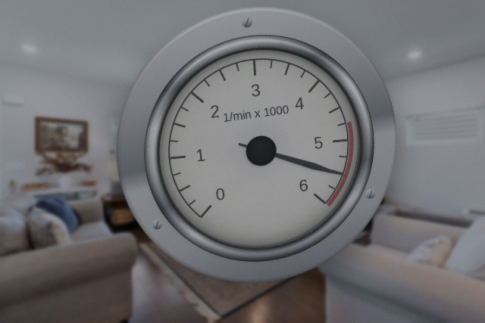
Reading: 5500; rpm
